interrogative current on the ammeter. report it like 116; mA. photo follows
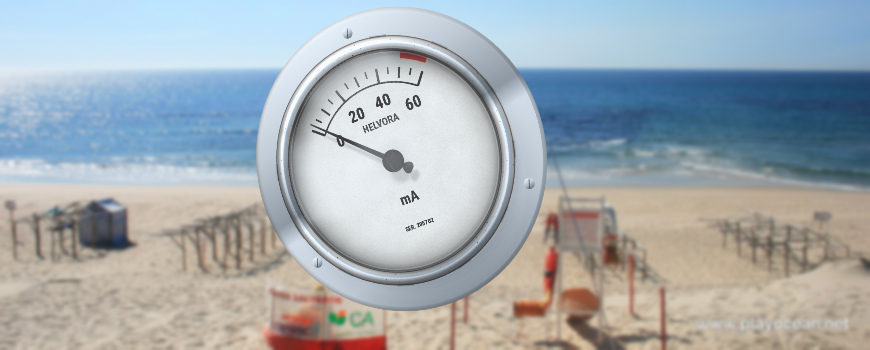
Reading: 2.5; mA
